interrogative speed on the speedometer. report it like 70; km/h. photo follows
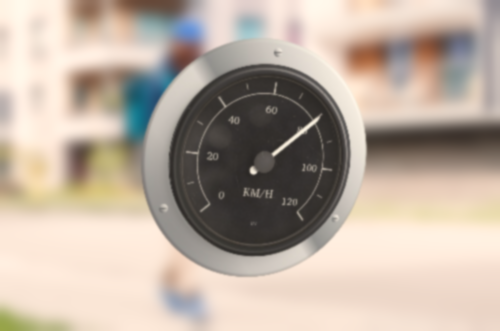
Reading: 80; km/h
